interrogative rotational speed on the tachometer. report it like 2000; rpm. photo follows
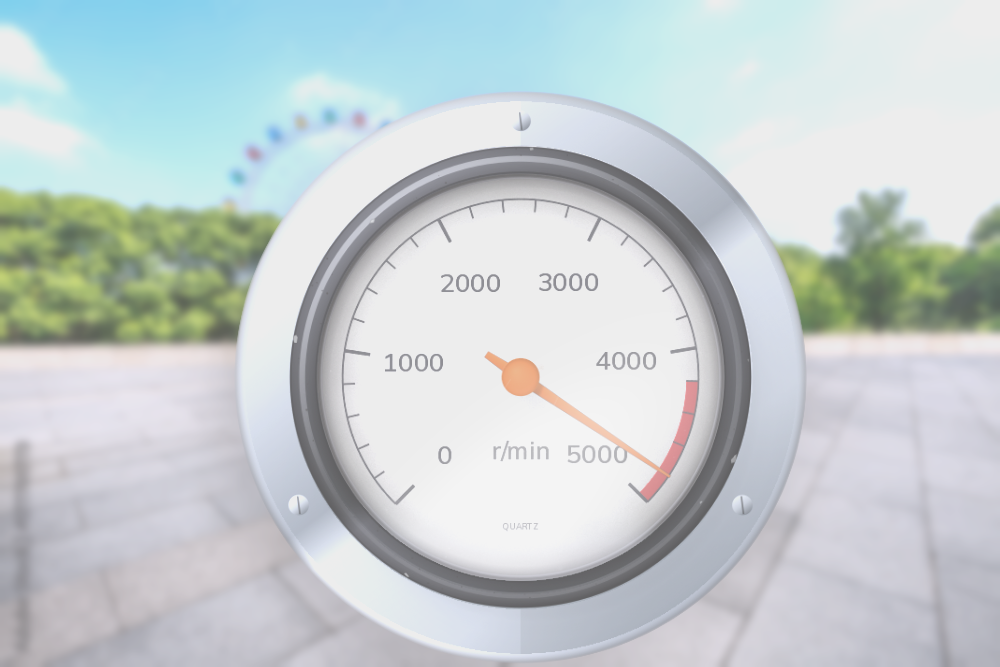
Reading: 4800; rpm
